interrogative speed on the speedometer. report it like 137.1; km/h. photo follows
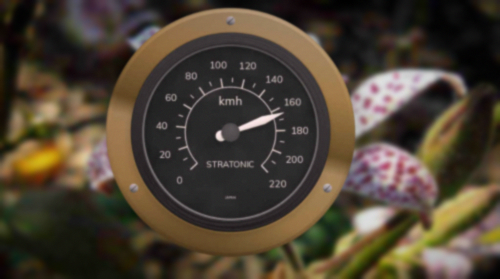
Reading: 165; km/h
